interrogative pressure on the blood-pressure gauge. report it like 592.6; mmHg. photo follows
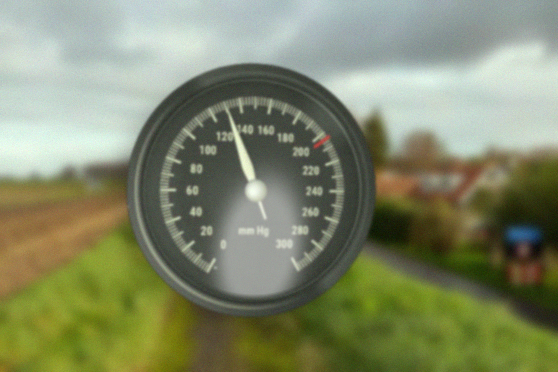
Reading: 130; mmHg
